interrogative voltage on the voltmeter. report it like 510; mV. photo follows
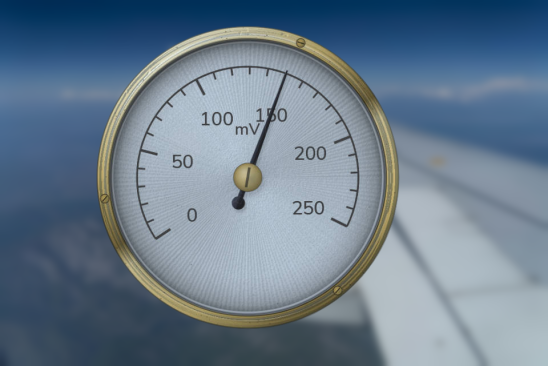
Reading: 150; mV
